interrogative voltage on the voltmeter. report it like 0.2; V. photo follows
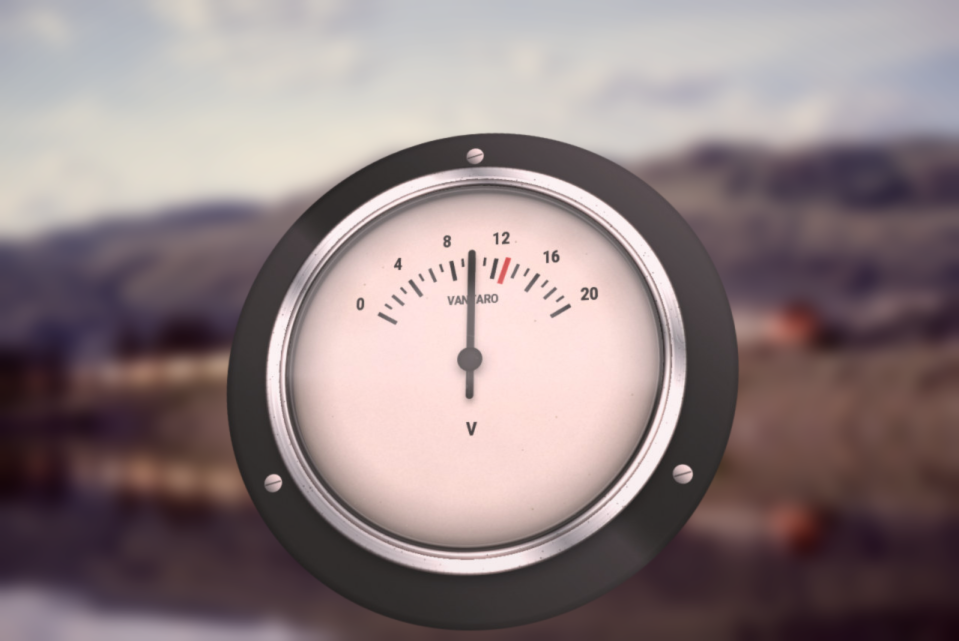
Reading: 10; V
